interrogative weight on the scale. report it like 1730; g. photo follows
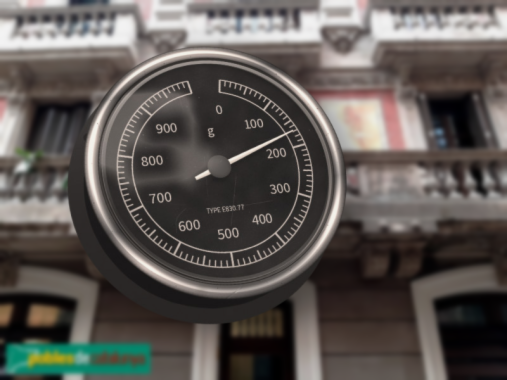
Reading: 170; g
